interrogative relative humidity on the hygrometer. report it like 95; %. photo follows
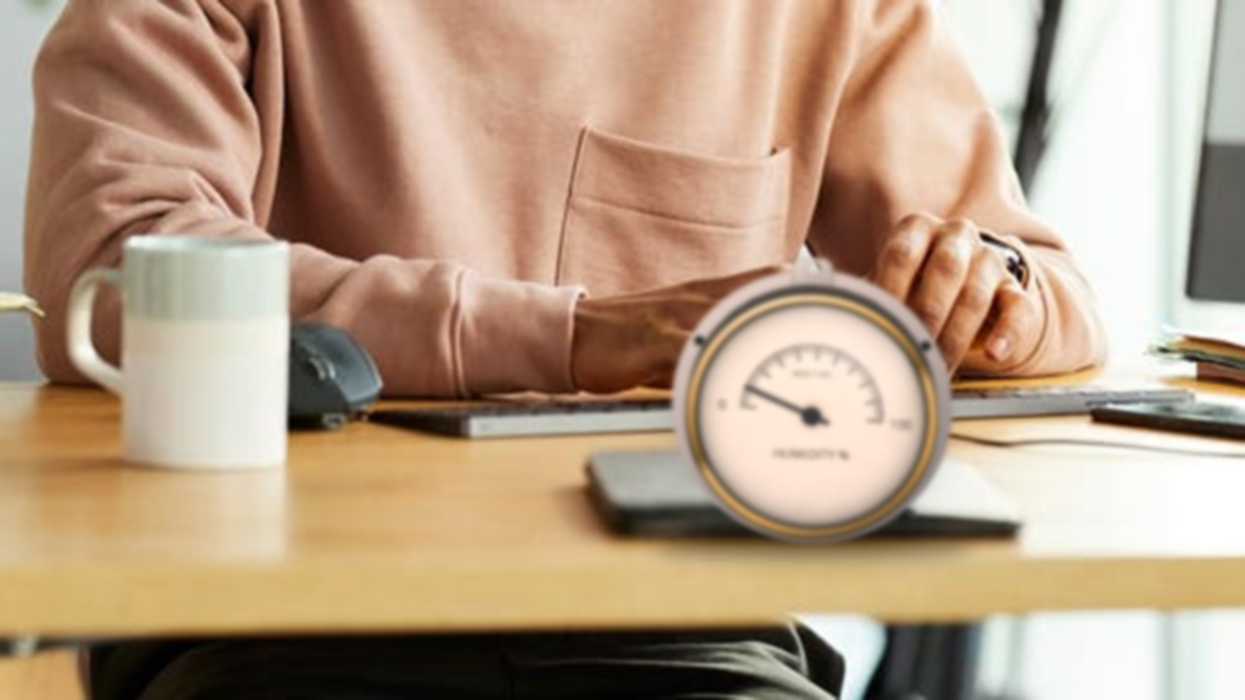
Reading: 10; %
